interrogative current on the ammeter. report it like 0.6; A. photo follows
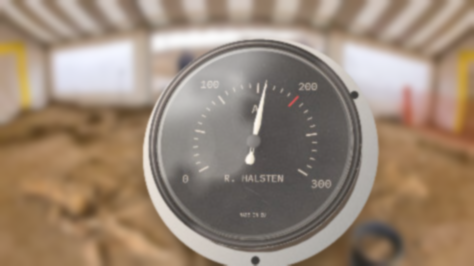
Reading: 160; A
